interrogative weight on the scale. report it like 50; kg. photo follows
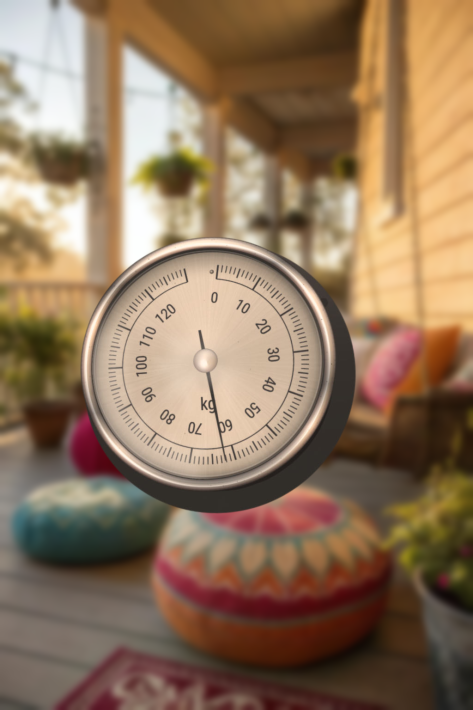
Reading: 62; kg
